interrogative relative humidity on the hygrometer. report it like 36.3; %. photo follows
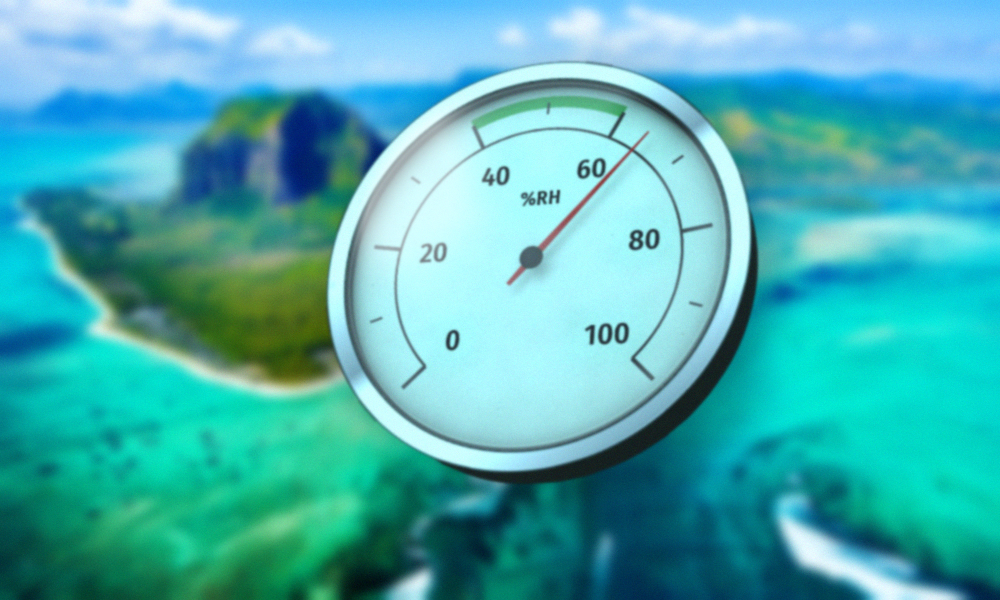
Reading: 65; %
